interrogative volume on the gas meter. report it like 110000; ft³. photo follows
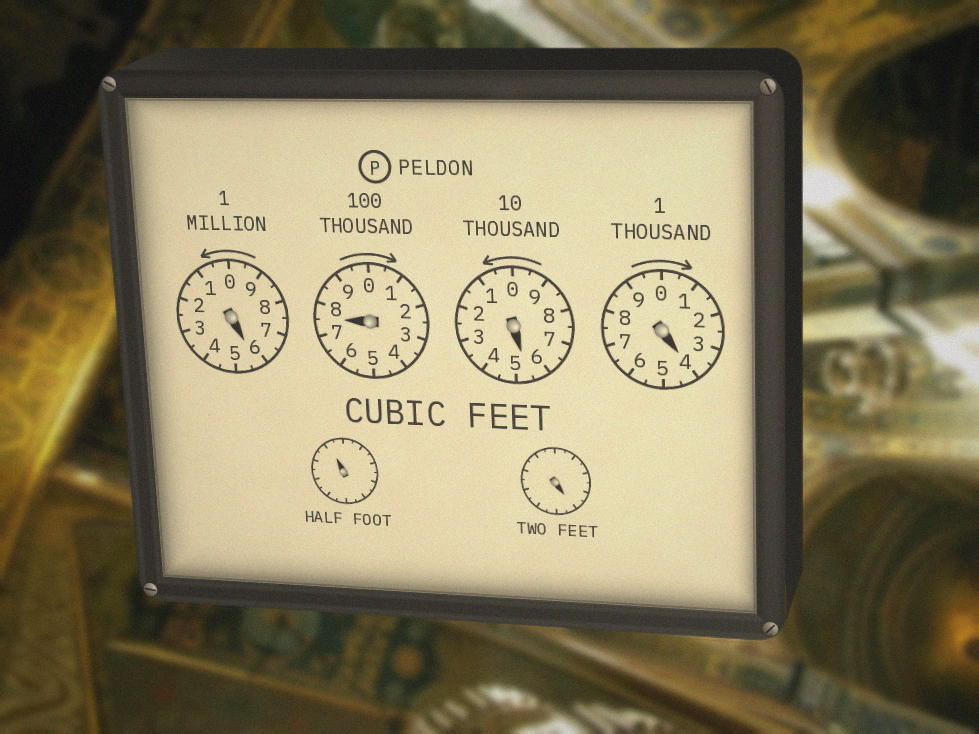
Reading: 575400; ft³
